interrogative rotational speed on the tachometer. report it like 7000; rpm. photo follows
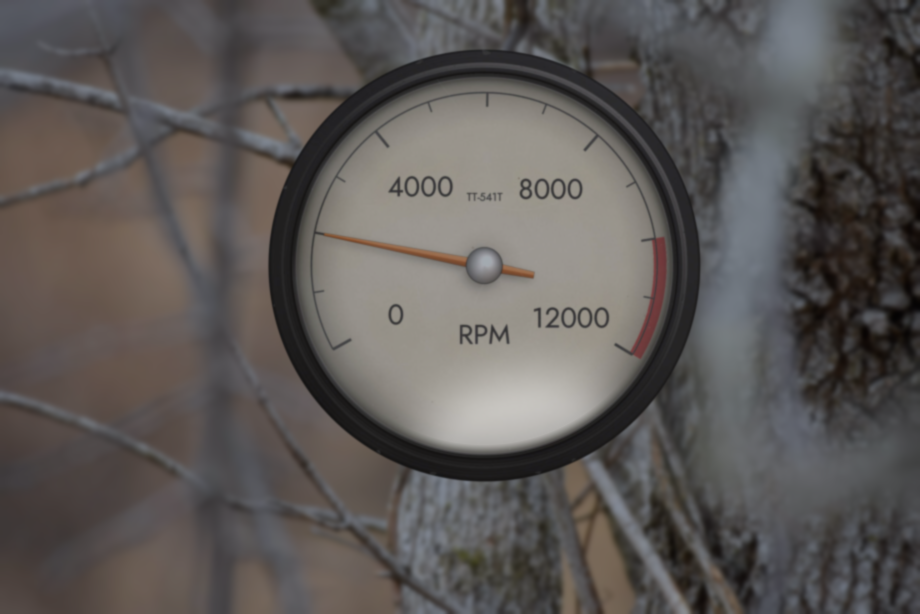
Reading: 2000; rpm
